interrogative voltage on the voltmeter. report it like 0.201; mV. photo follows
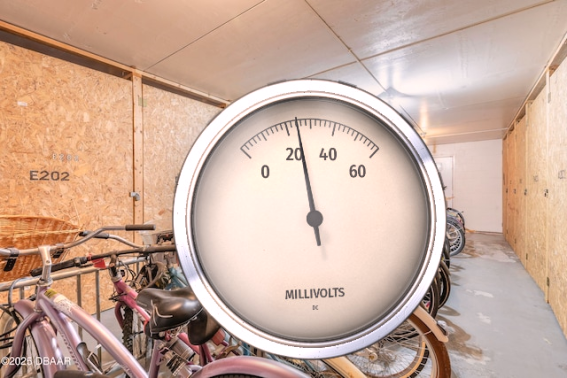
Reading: 24; mV
